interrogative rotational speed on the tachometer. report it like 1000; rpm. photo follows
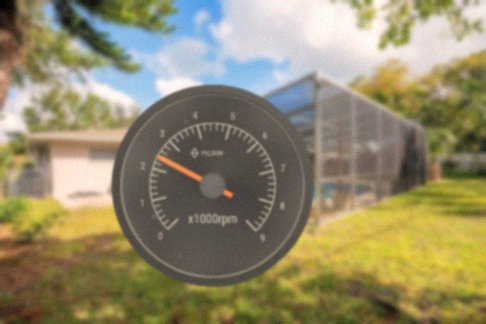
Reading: 2400; rpm
